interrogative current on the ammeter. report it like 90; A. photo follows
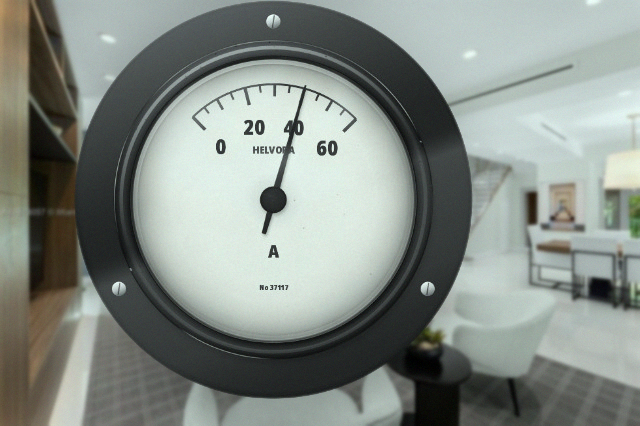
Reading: 40; A
